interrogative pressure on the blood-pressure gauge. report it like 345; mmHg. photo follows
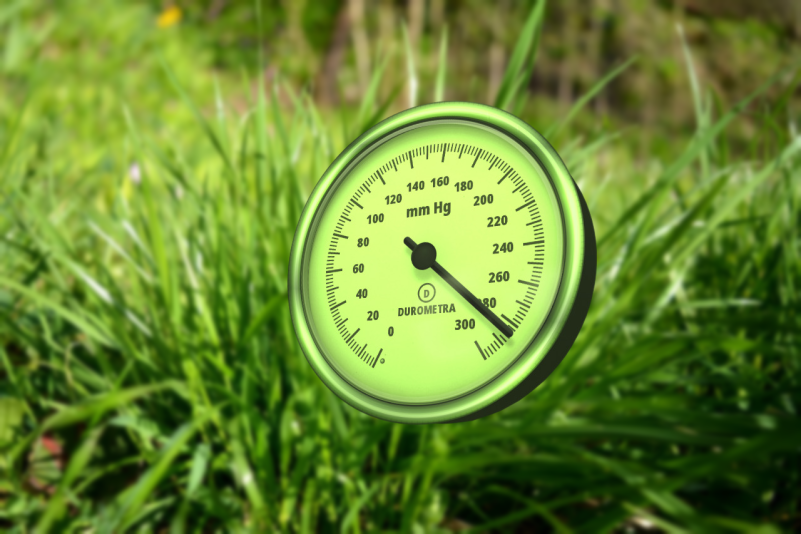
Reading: 284; mmHg
